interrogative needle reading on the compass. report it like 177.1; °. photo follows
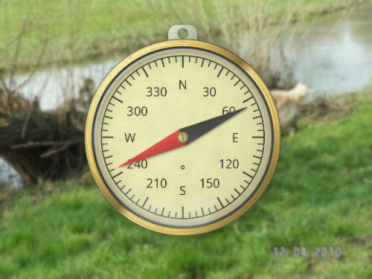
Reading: 245; °
